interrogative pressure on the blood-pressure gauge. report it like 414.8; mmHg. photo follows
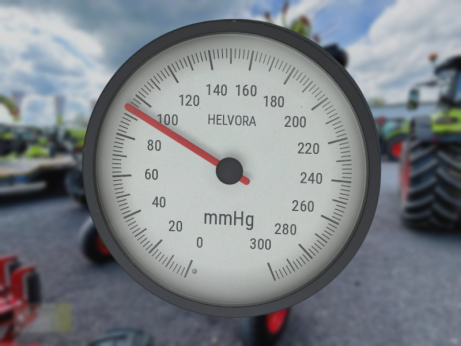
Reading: 94; mmHg
